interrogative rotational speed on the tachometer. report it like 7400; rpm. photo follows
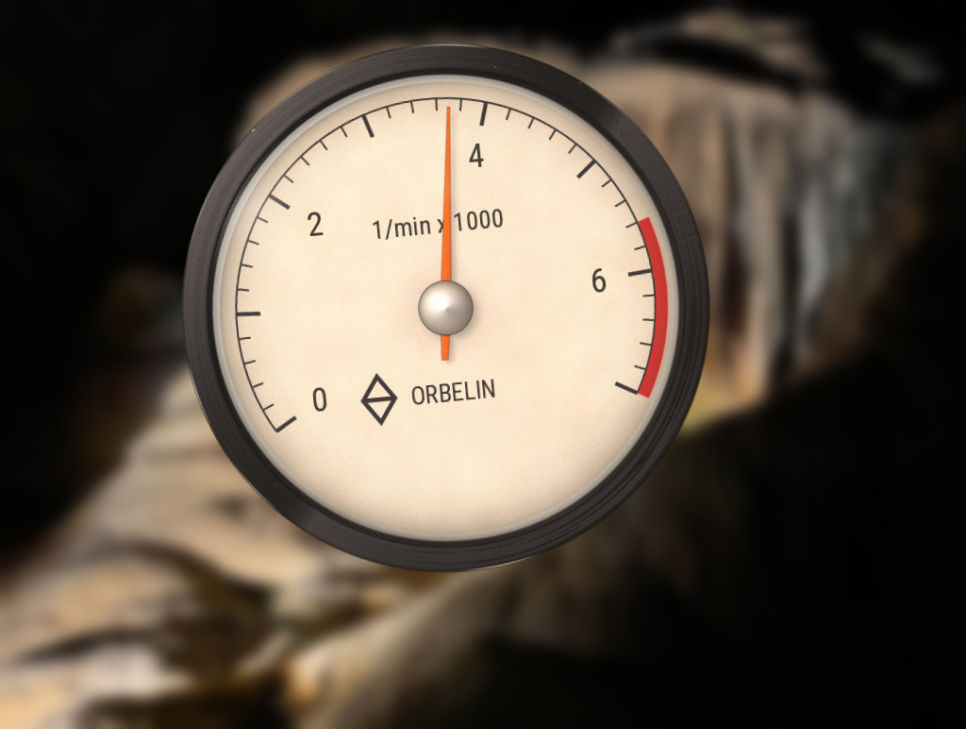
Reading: 3700; rpm
